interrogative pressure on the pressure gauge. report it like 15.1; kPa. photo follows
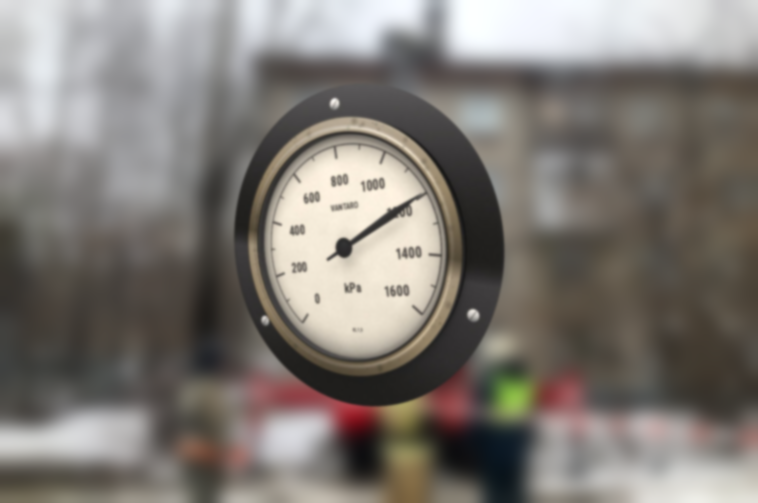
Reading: 1200; kPa
